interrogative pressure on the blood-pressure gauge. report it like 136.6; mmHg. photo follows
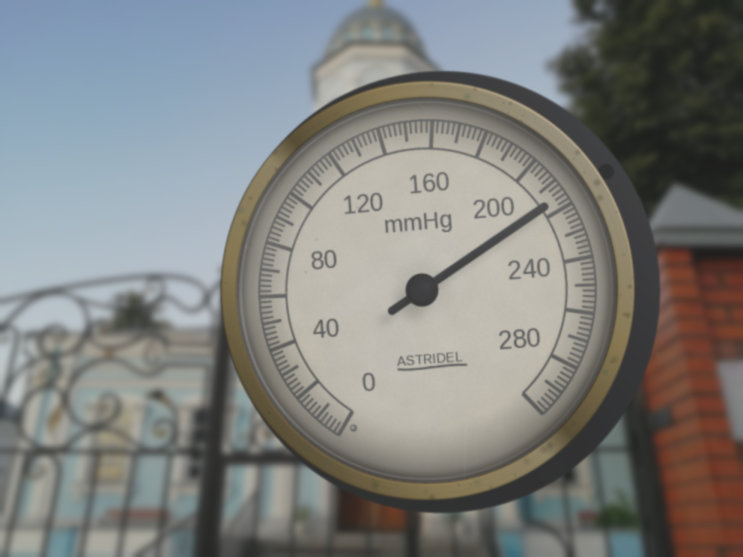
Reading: 216; mmHg
